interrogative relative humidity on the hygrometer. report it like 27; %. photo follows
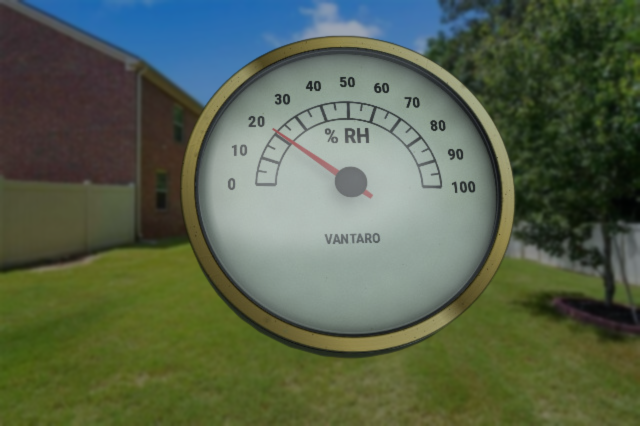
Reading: 20; %
